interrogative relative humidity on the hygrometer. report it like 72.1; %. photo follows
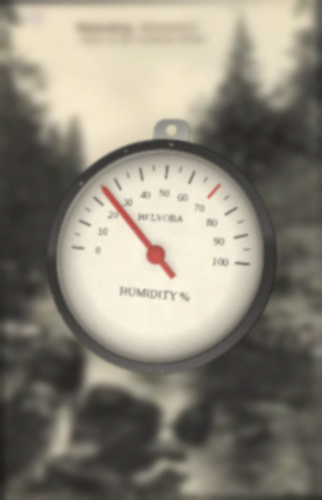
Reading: 25; %
